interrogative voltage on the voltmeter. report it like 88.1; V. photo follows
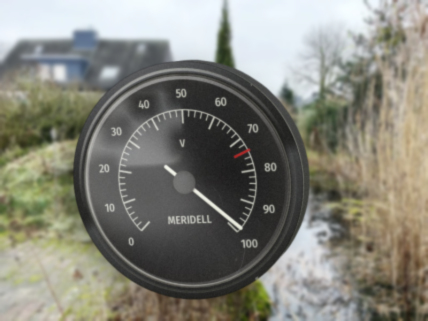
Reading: 98; V
